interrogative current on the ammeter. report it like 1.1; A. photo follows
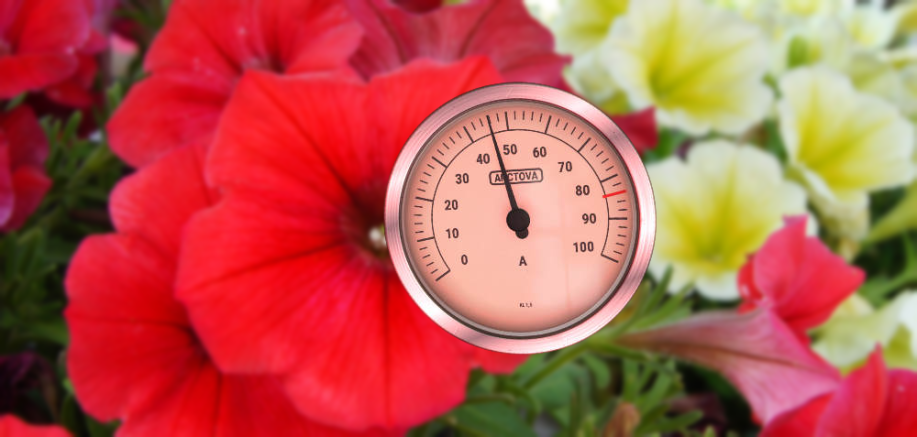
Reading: 46; A
